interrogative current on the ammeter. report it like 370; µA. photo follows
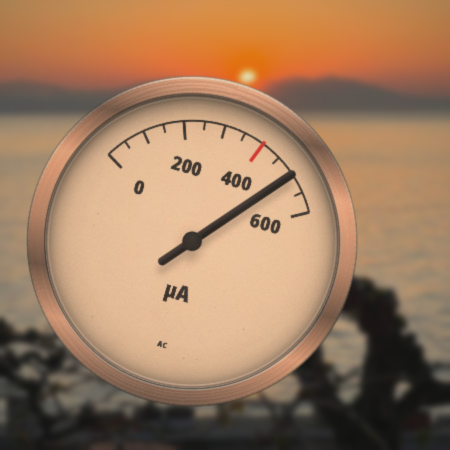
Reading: 500; µA
